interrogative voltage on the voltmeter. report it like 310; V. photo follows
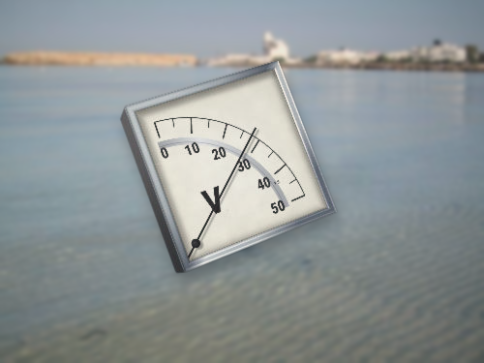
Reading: 27.5; V
